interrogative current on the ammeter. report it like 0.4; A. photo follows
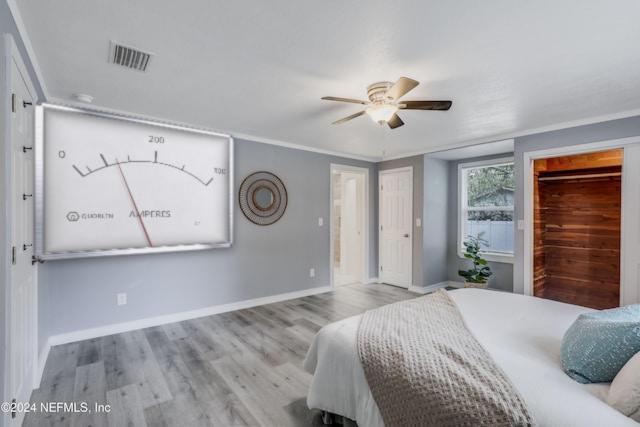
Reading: 125; A
